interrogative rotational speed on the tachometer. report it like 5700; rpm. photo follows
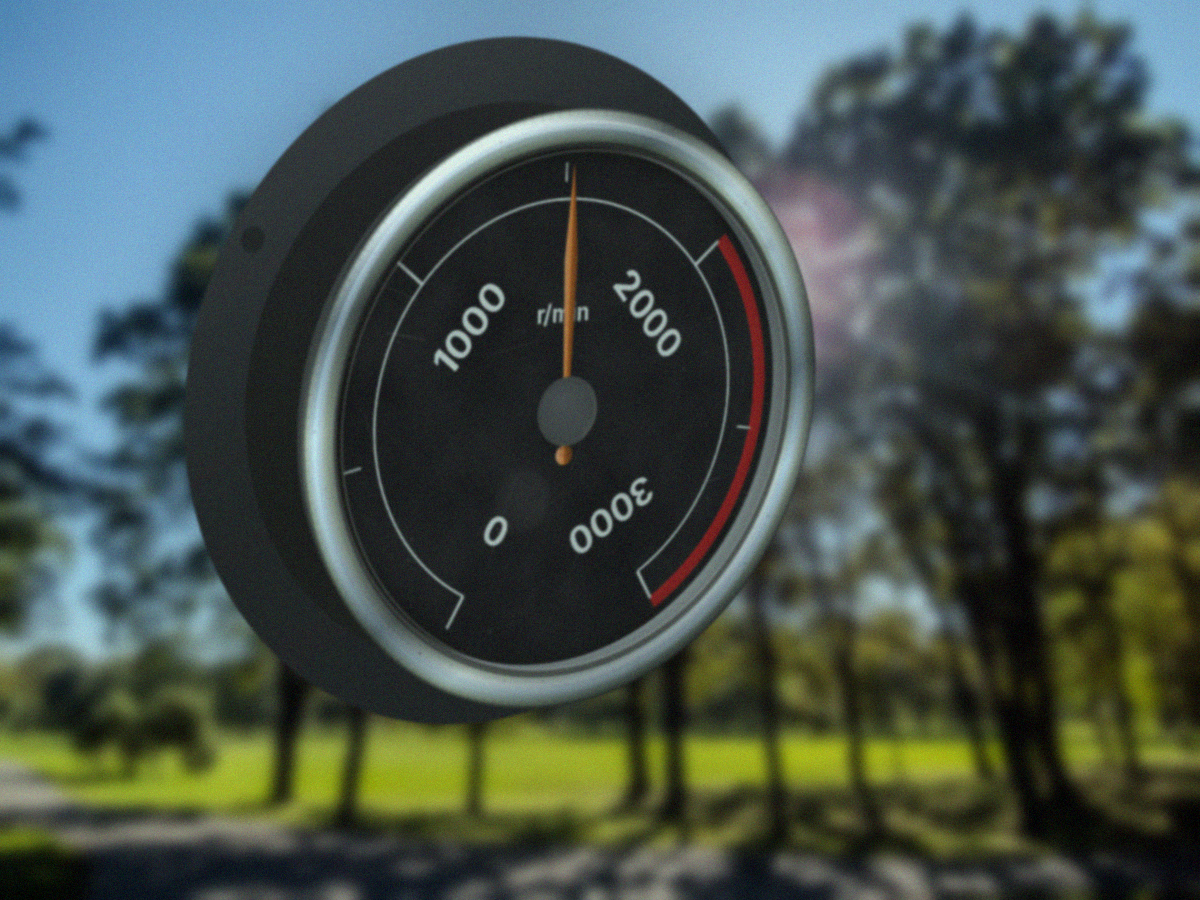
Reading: 1500; rpm
